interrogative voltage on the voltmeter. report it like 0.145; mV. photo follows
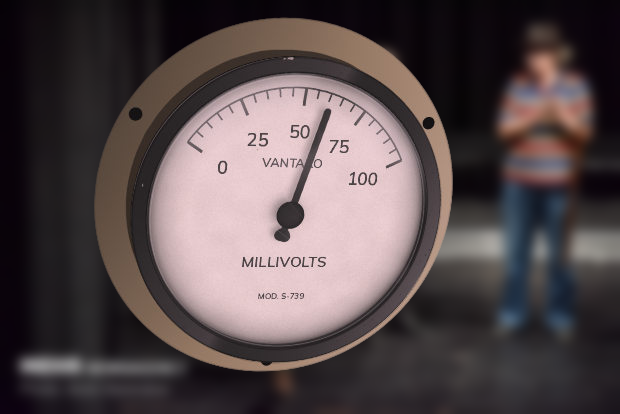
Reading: 60; mV
